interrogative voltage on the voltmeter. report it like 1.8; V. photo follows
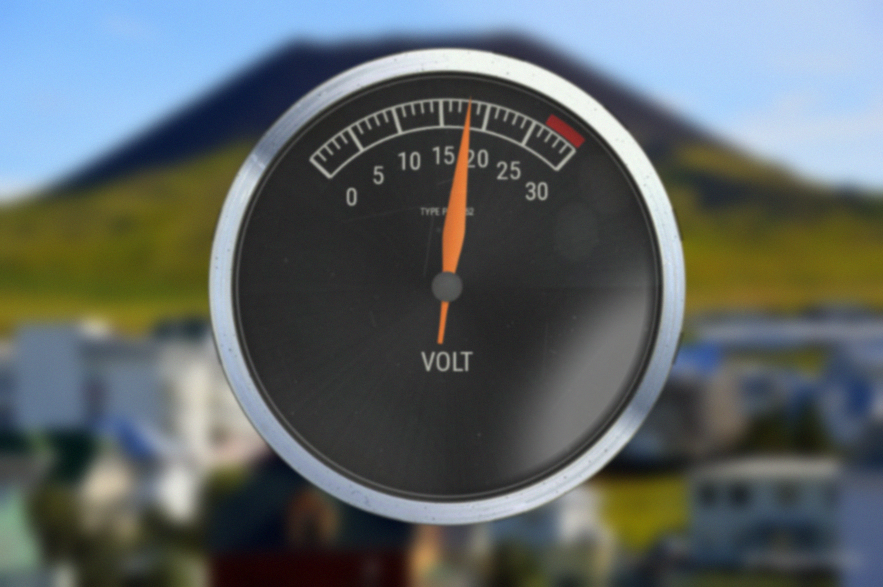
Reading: 18; V
